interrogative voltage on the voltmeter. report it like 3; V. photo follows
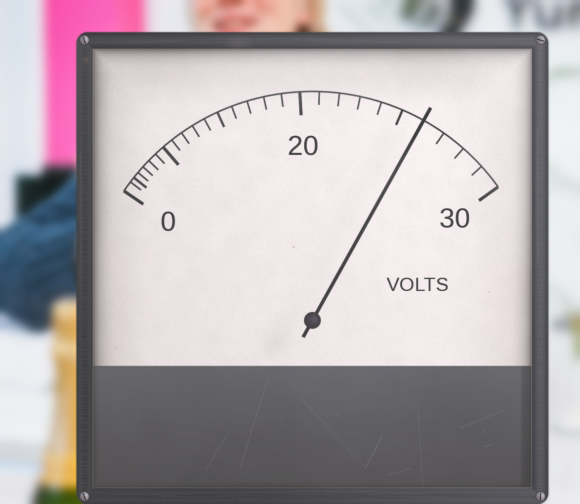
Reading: 26; V
